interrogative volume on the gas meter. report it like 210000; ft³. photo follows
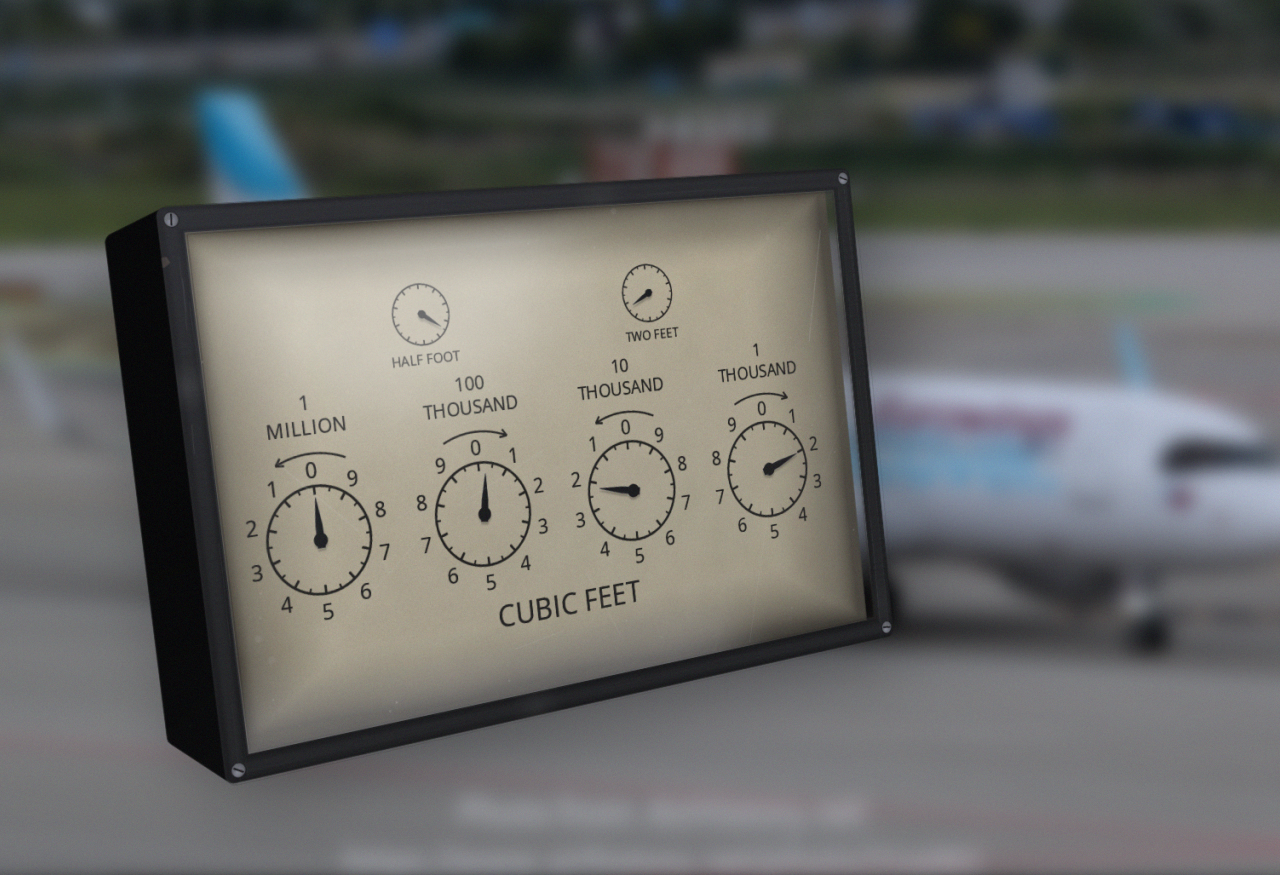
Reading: 2200; ft³
